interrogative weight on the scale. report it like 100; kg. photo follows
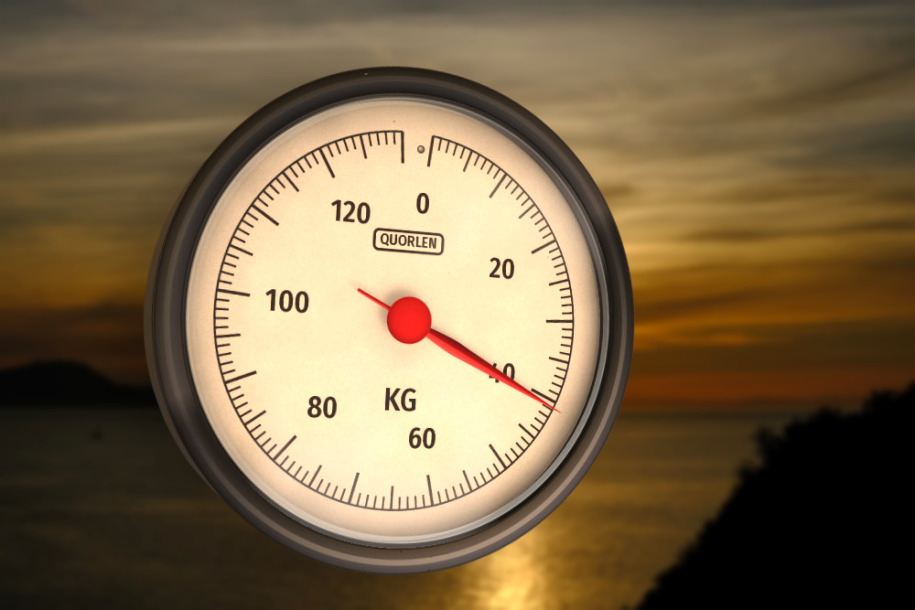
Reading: 41; kg
